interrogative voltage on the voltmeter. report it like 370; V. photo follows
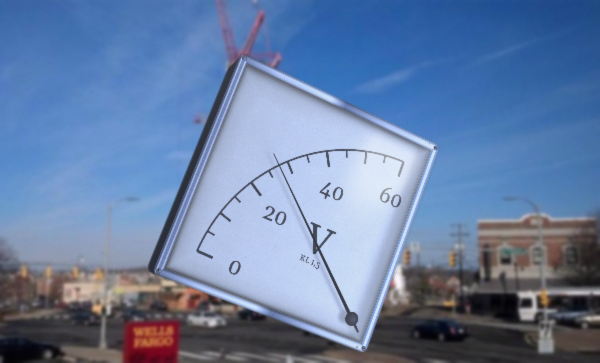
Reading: 27.5; V
